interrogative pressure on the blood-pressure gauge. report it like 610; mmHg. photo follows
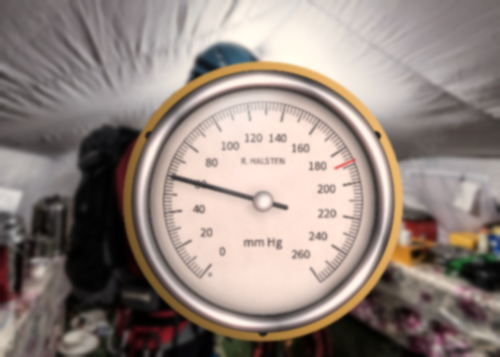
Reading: 60; mmHg
